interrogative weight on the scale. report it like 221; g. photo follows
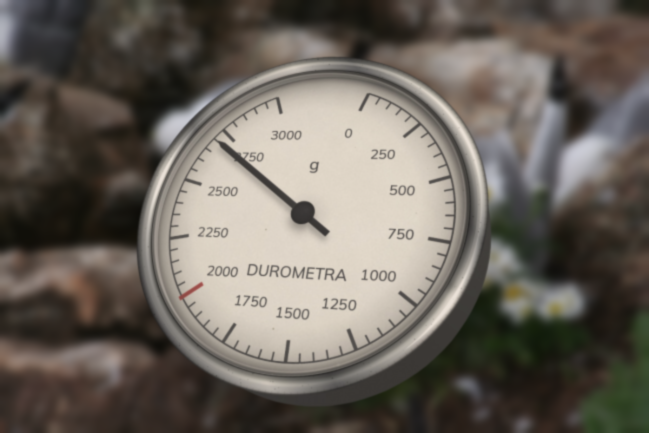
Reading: 2700; g
